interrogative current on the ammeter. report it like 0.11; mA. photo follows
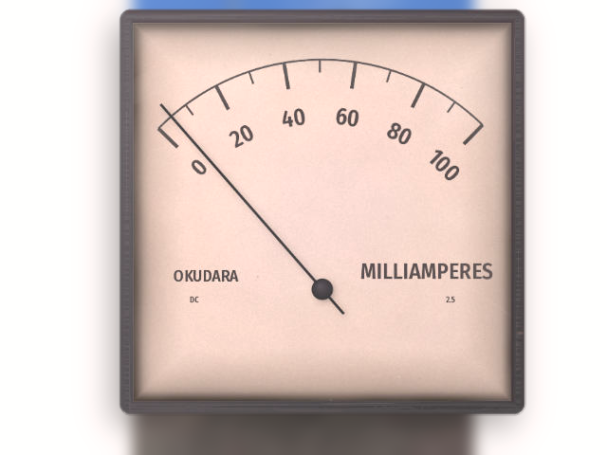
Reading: 5; mA
